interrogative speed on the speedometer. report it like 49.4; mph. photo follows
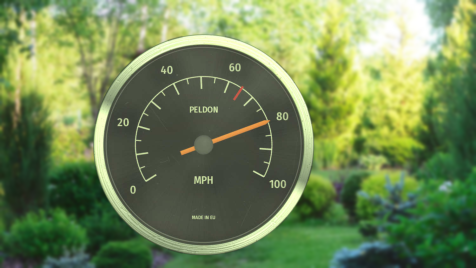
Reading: 80; mph
